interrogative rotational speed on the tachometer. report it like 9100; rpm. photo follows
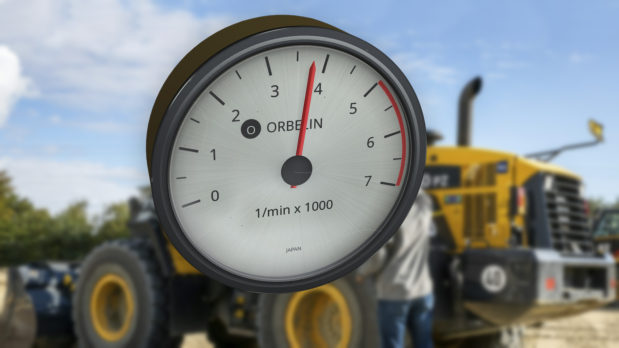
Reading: 3750; rpm
